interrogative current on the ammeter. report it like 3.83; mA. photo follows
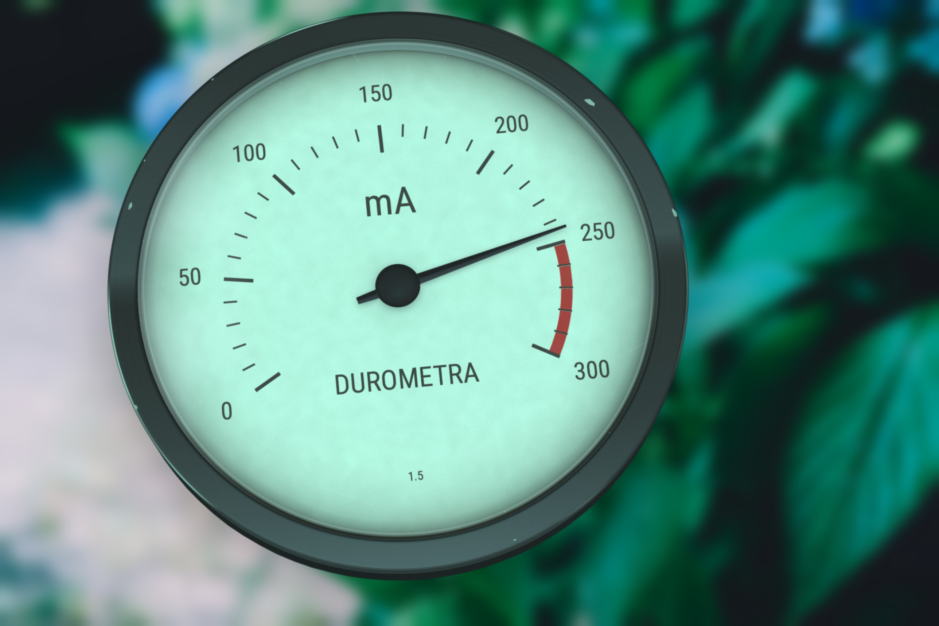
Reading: 245; mA
